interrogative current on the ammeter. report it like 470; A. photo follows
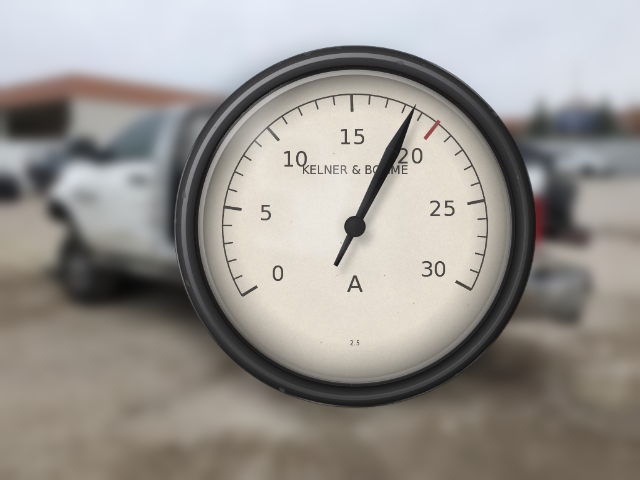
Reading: 18.5; A
